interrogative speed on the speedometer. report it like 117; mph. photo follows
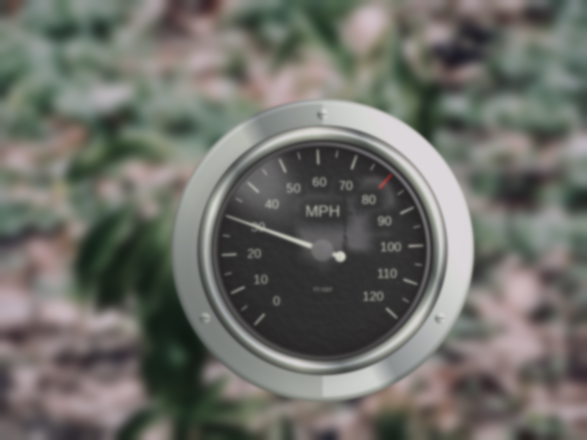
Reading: 30; mph
